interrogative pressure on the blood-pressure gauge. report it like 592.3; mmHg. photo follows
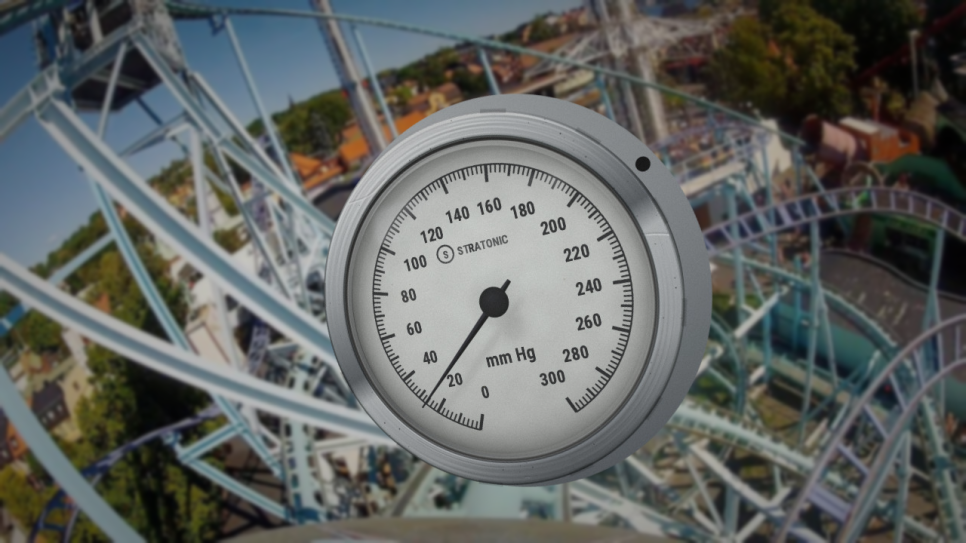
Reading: 26; mmHg
